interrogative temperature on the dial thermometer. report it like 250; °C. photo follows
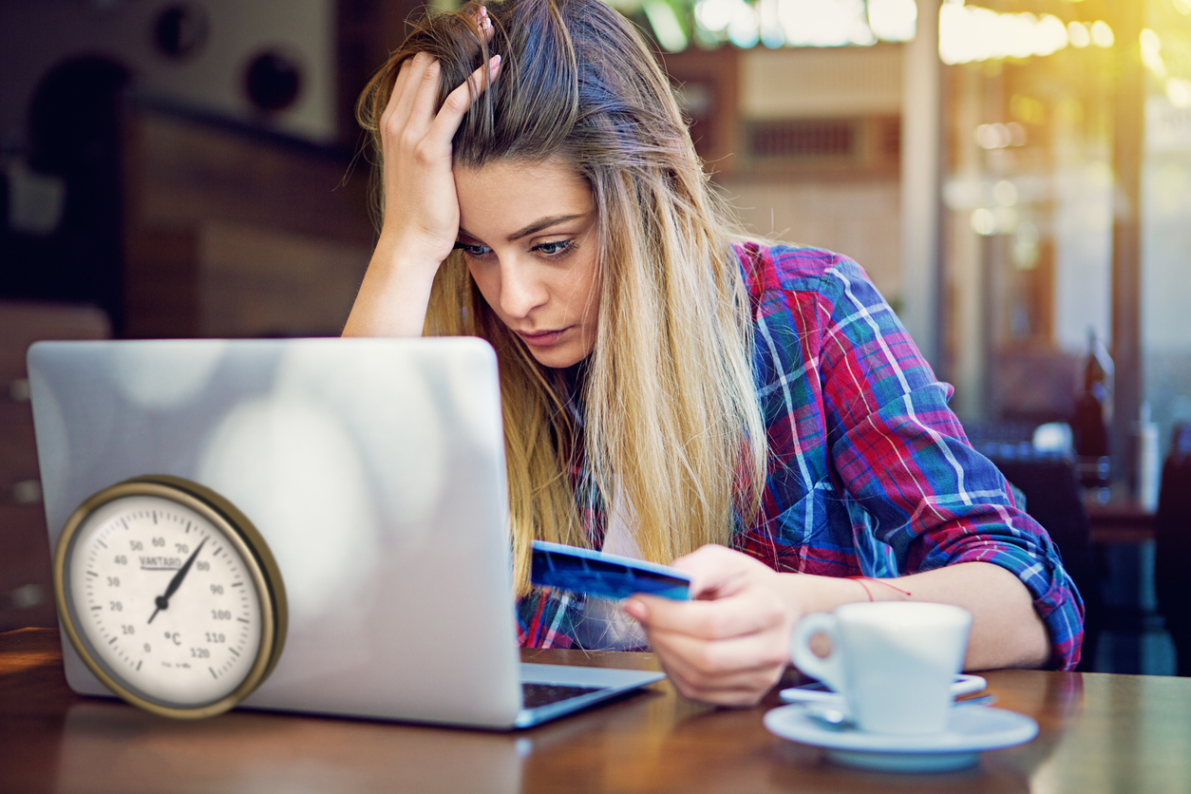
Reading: 76; °C
